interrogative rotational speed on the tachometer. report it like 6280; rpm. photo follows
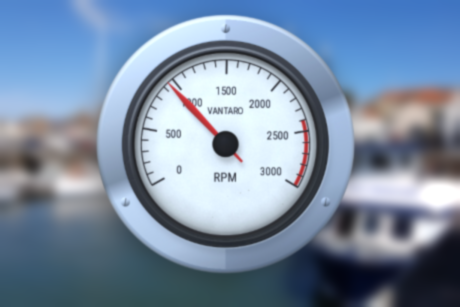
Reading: 950; rpm
